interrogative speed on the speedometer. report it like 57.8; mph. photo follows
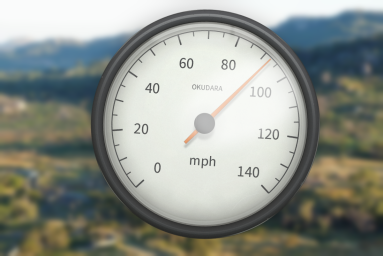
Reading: 92.5; mph
